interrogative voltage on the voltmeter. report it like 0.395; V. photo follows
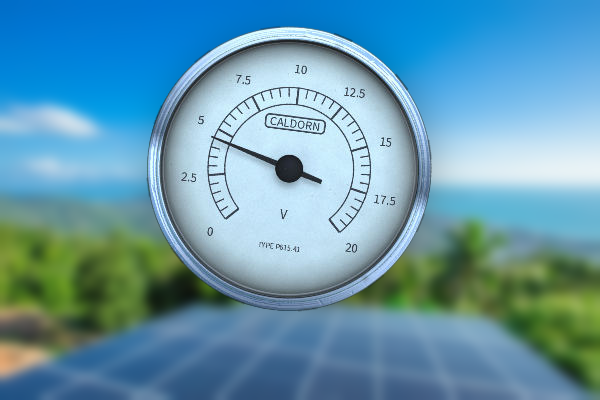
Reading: 4.5; V
